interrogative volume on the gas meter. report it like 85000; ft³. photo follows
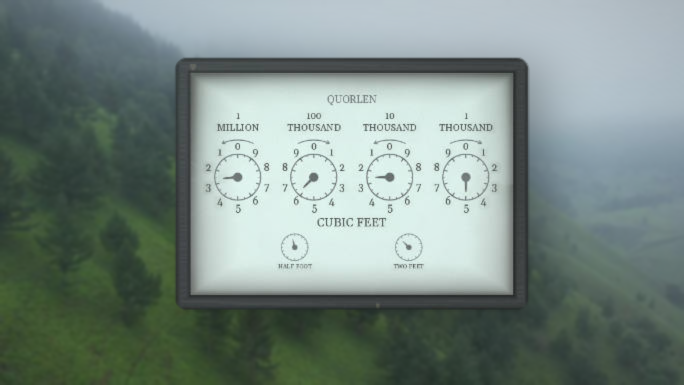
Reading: 262500; ft³
